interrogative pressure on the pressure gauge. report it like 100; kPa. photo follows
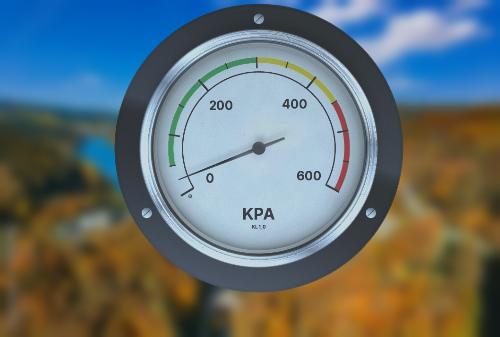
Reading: 25; kPa
